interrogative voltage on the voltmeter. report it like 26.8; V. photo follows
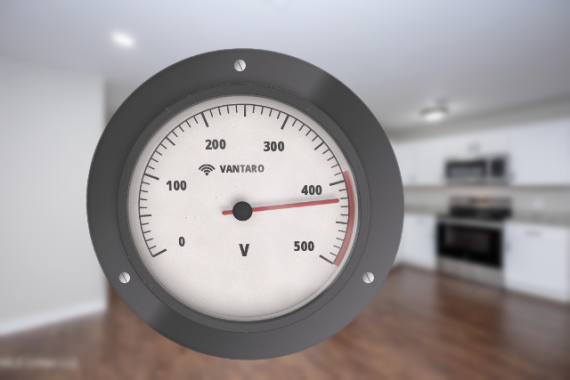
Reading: 420; V
